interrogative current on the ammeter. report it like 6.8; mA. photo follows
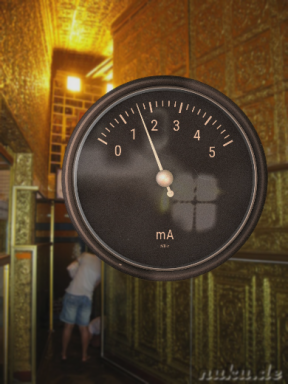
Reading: 1.6; mA
